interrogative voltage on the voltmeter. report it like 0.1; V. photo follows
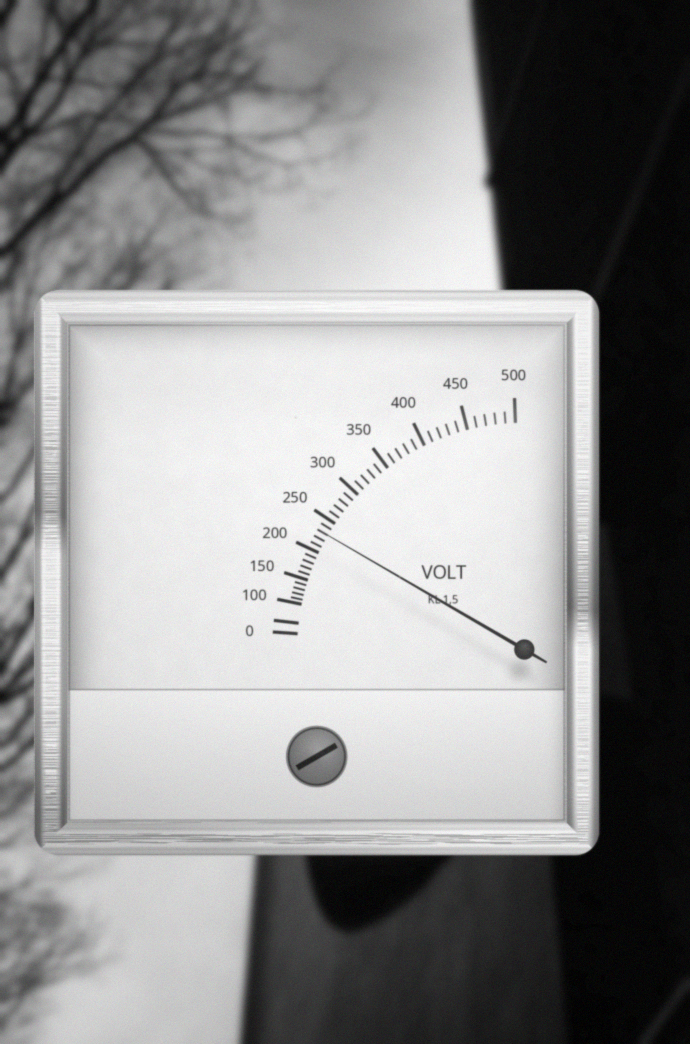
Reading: 230; V
